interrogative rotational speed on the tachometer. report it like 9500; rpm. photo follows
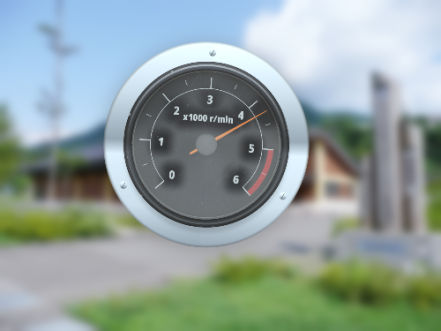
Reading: 4250; rpm
